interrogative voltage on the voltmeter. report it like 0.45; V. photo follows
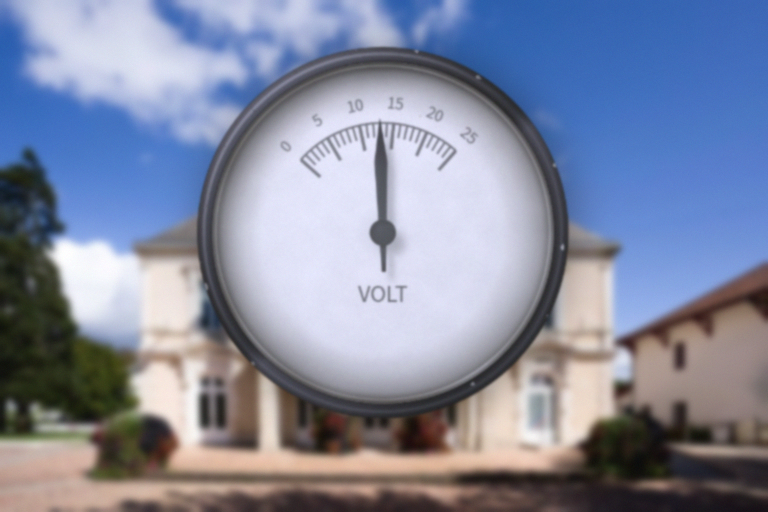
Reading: 13; V
